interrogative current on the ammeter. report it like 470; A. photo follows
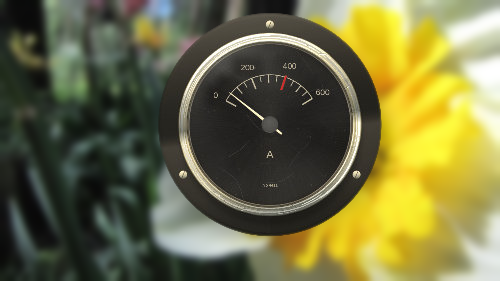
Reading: 50; A
